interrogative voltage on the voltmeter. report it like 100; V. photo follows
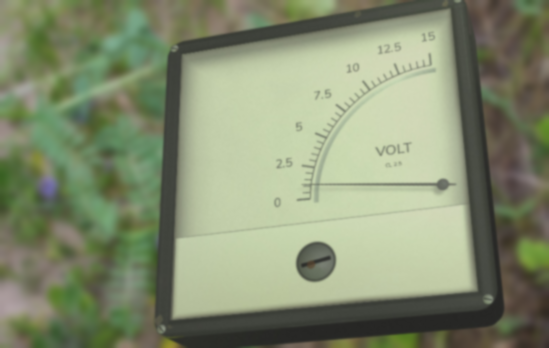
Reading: 1; V
